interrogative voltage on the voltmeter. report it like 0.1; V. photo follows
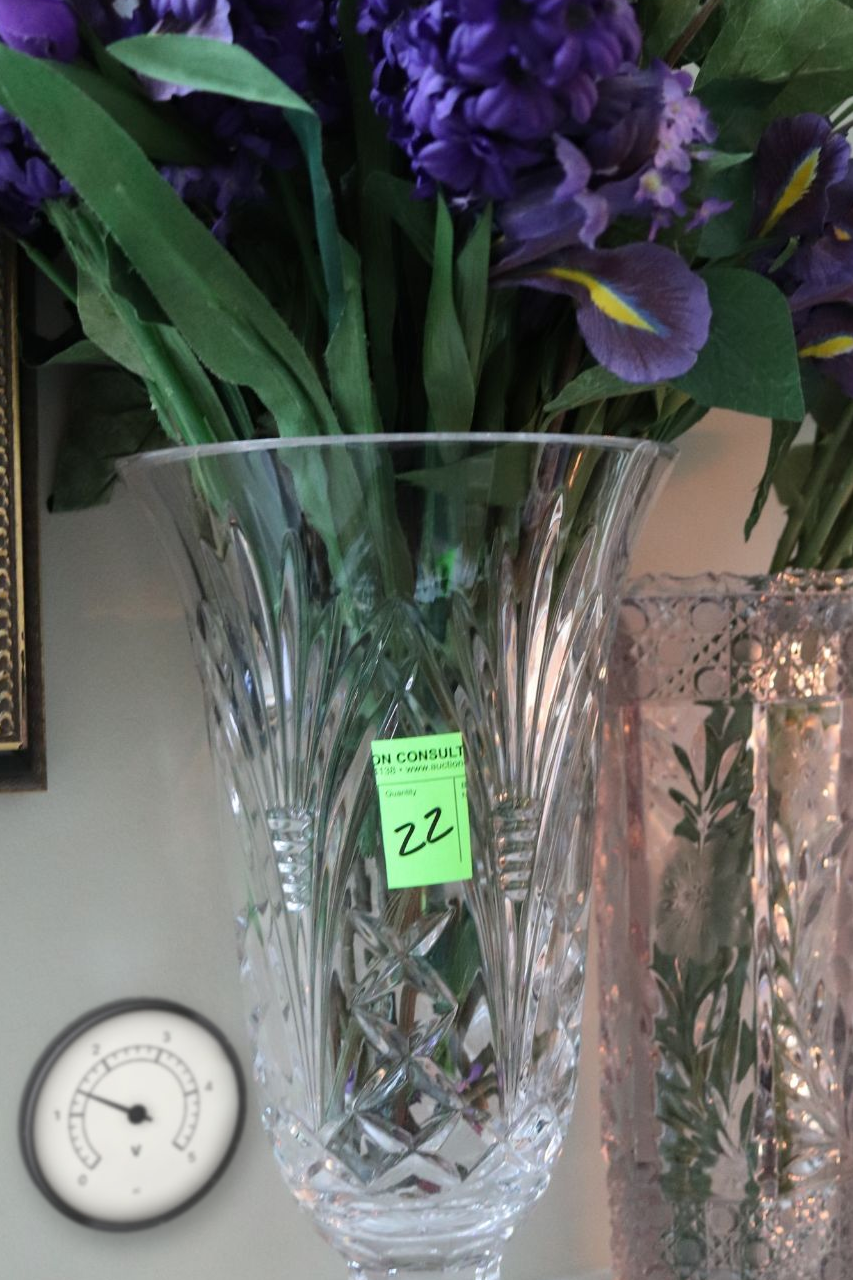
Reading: 1.4; V
